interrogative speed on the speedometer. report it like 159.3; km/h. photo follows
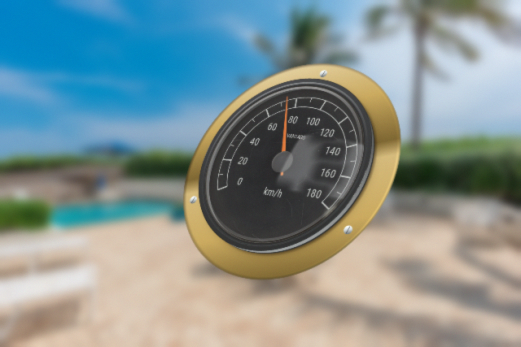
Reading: 75; km/h
